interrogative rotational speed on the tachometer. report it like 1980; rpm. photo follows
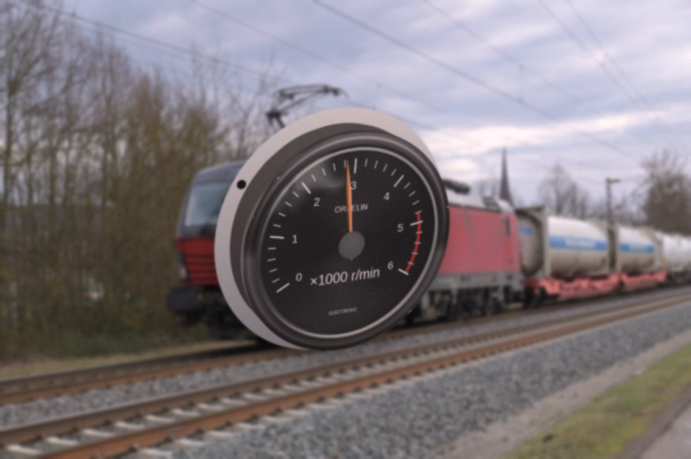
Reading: 2800; rpm
